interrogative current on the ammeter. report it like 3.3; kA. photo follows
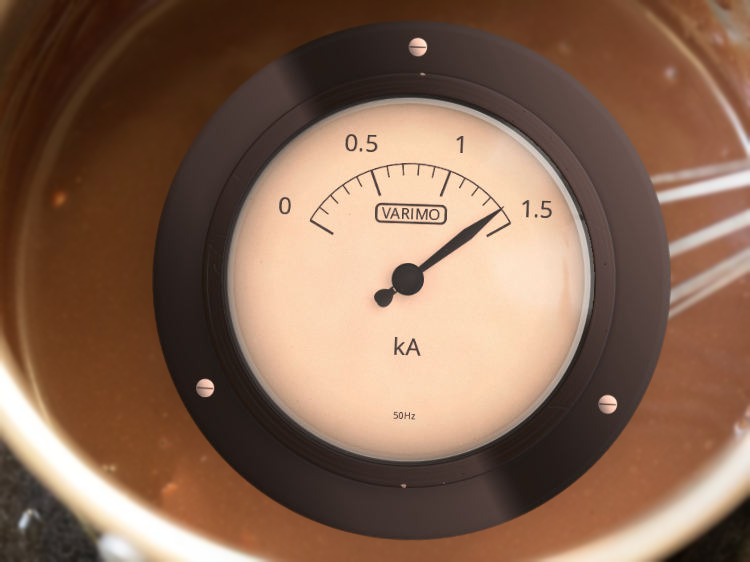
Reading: 1.4; kA
